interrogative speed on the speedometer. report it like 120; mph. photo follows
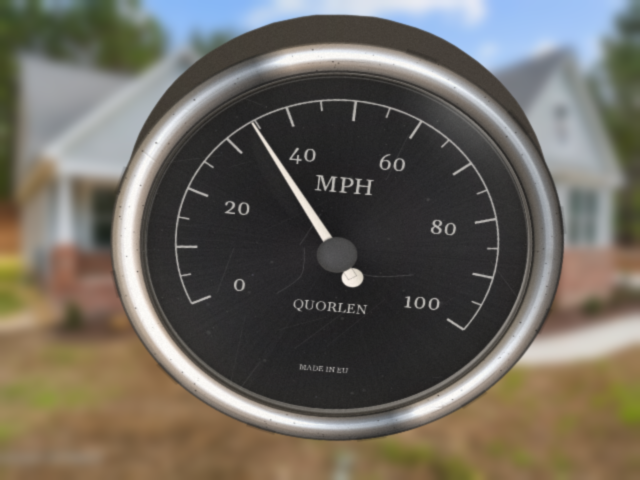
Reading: 35; mph
